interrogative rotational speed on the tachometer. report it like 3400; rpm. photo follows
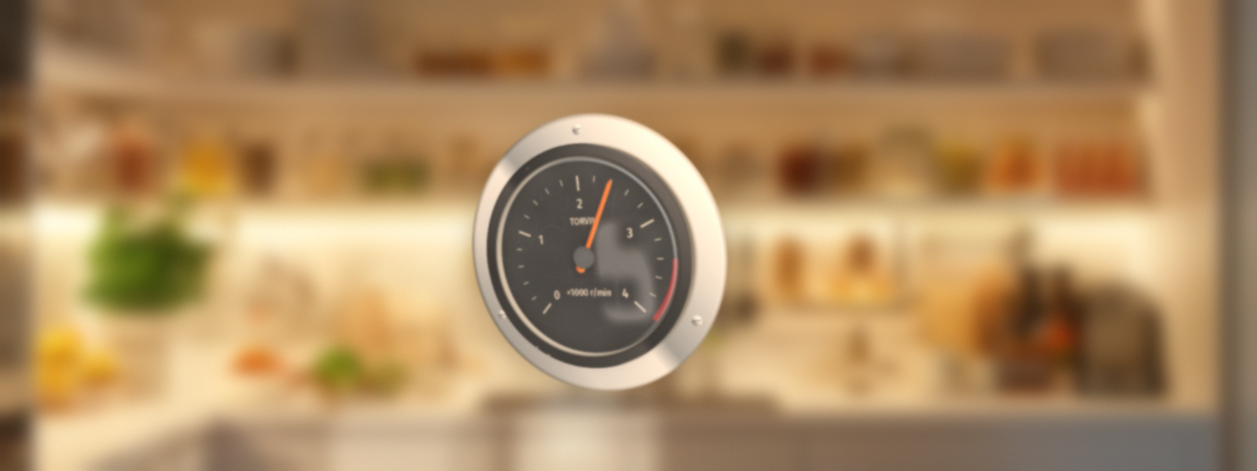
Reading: 2400; rpm
